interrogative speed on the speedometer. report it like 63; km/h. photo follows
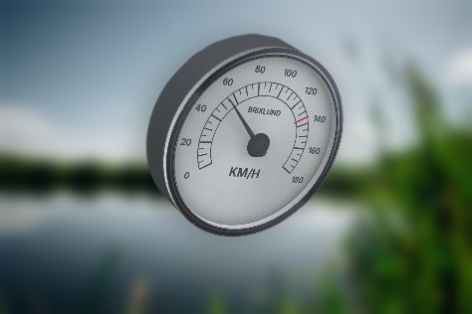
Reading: 55; km/h
